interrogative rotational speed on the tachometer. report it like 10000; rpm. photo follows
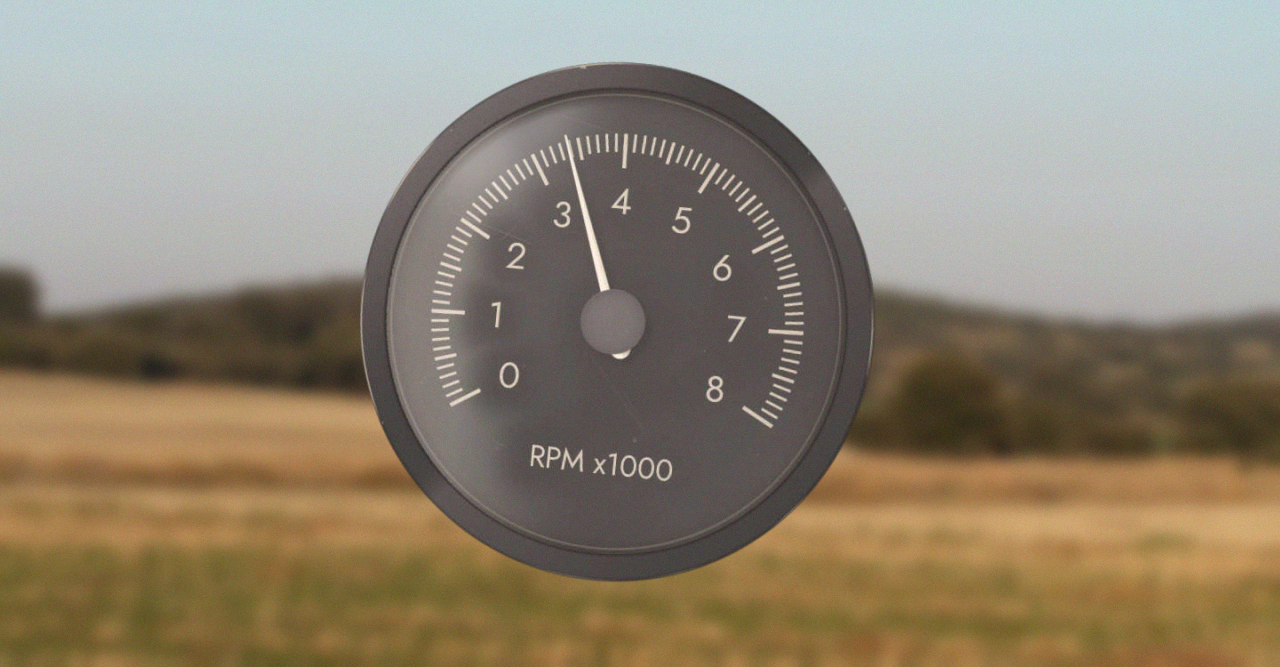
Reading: 3400; rpm
